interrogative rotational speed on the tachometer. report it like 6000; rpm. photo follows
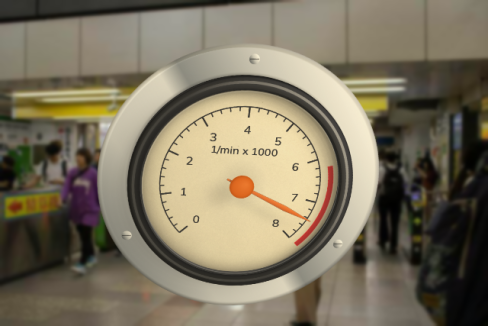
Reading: 7400; rpm
